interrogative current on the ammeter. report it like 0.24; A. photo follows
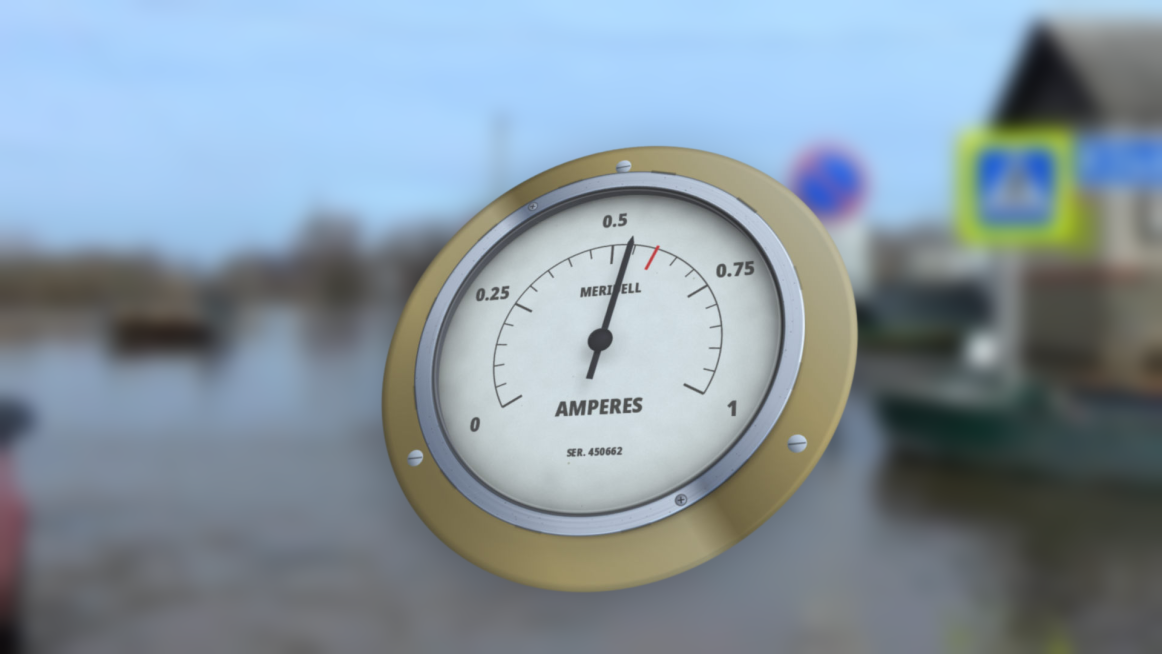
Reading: 0.55; A
